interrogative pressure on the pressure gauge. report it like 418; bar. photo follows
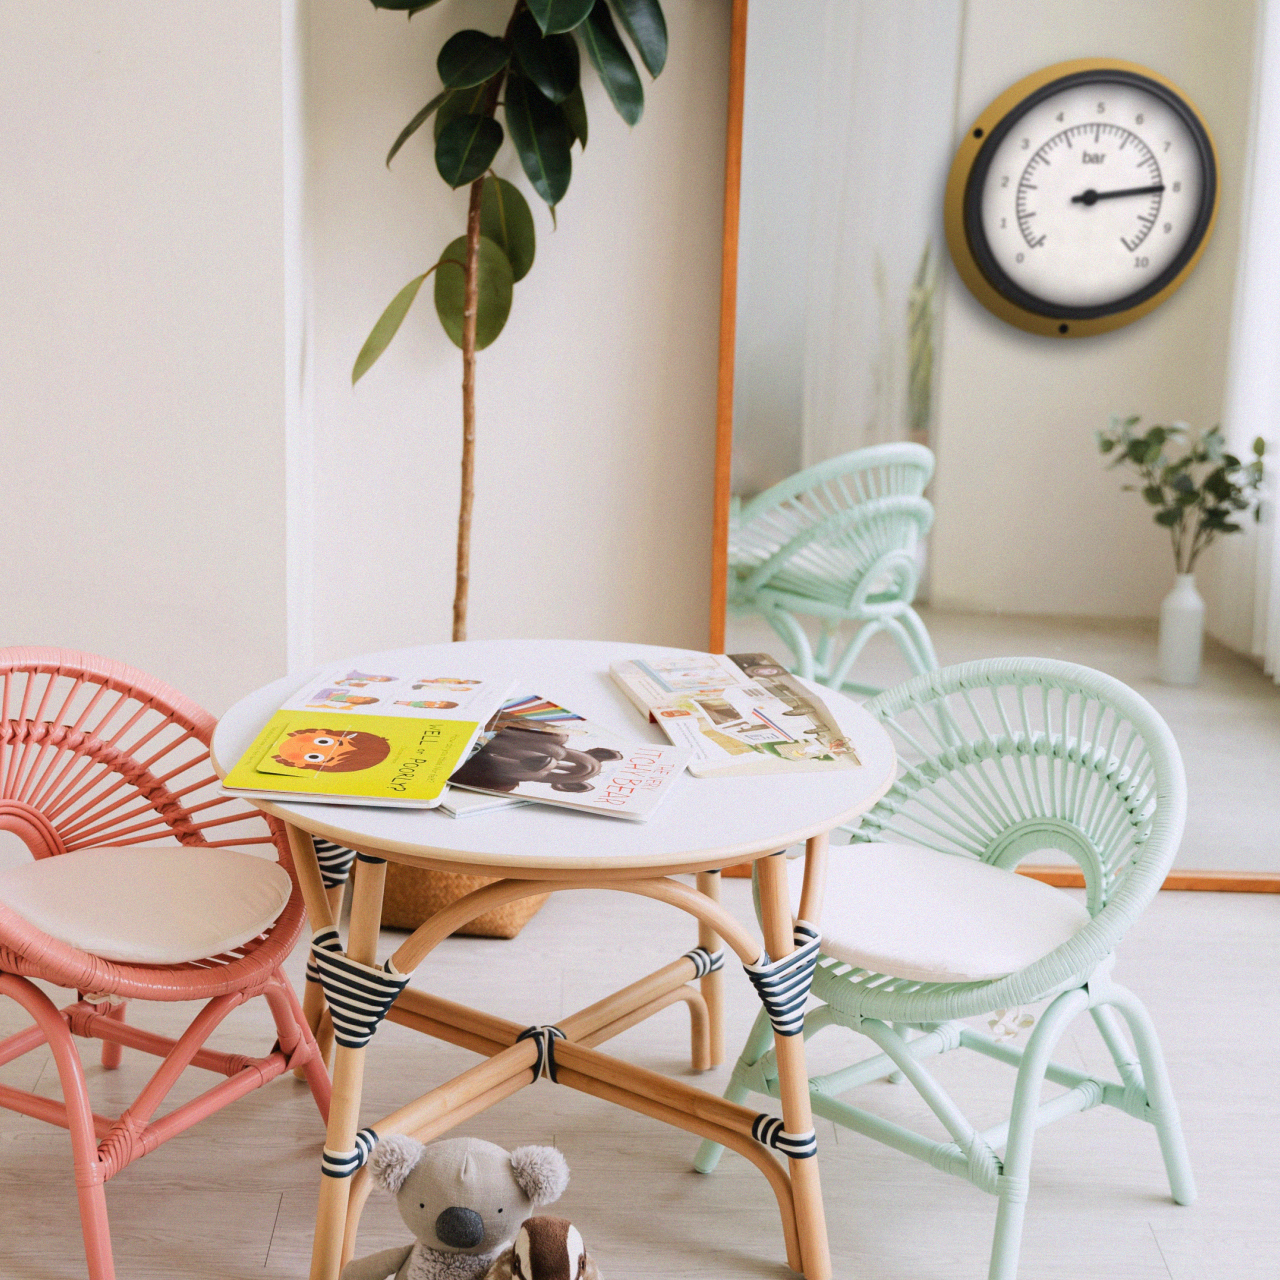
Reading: 8; bar
